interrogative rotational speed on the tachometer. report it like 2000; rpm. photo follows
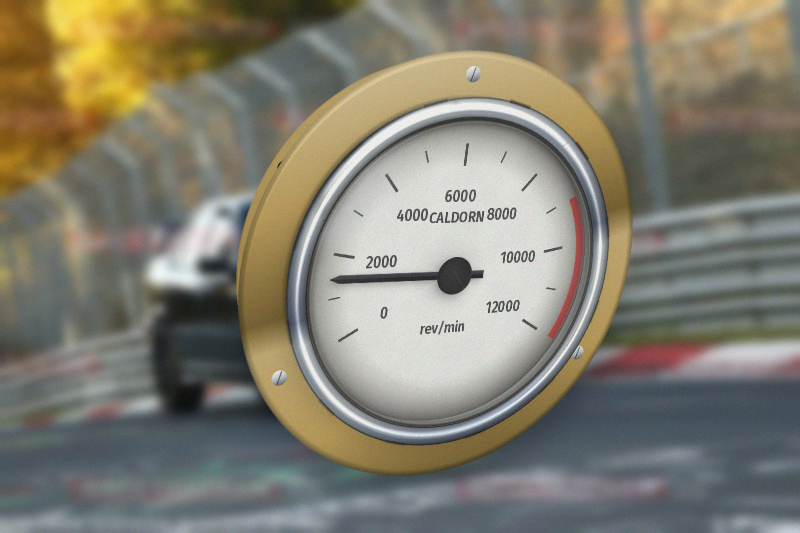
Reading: 1500; rpm
